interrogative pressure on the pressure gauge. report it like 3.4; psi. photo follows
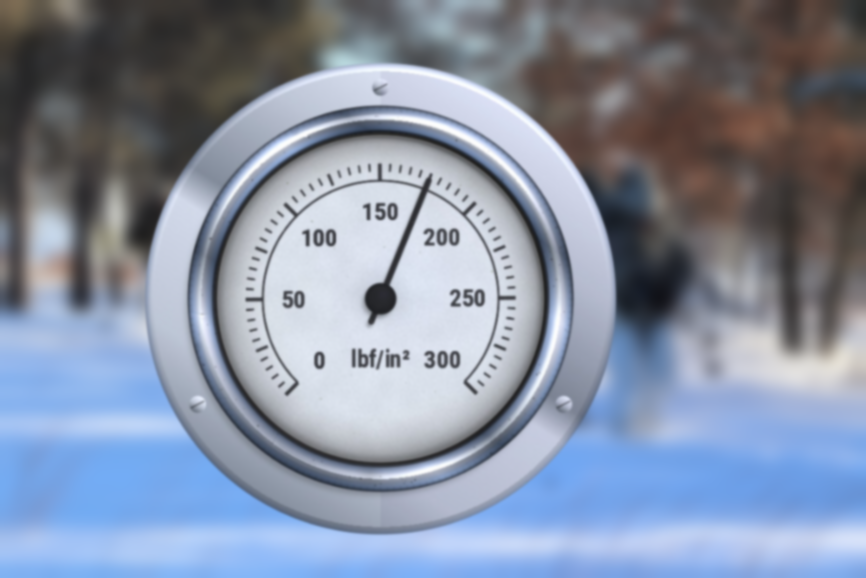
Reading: 175; psi
